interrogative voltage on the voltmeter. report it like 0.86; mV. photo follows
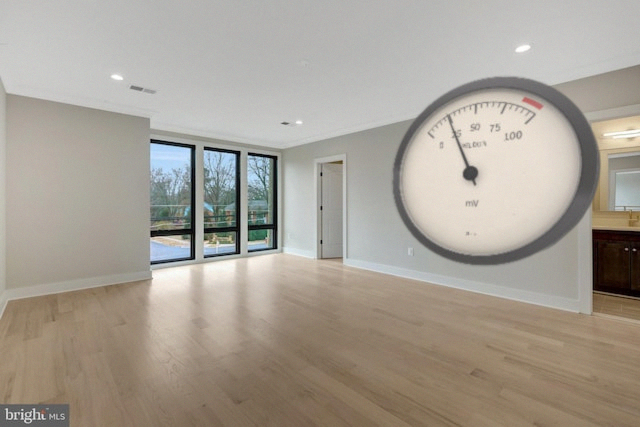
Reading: 25; mV
